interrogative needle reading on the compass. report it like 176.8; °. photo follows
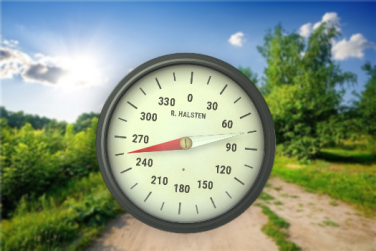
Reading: 255; °
